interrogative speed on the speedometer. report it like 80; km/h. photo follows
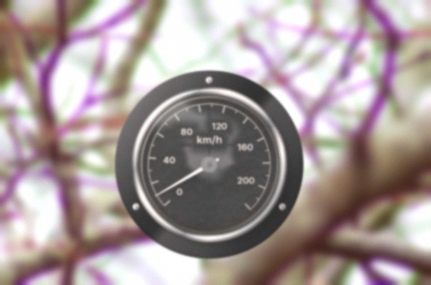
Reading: 10; km/h
